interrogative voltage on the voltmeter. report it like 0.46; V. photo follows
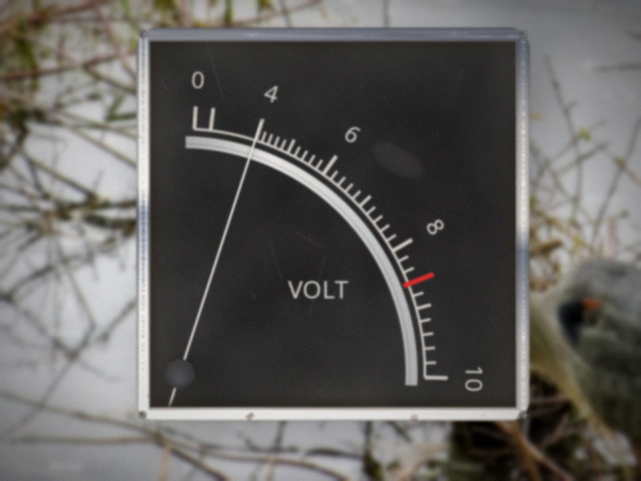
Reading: 4; V
